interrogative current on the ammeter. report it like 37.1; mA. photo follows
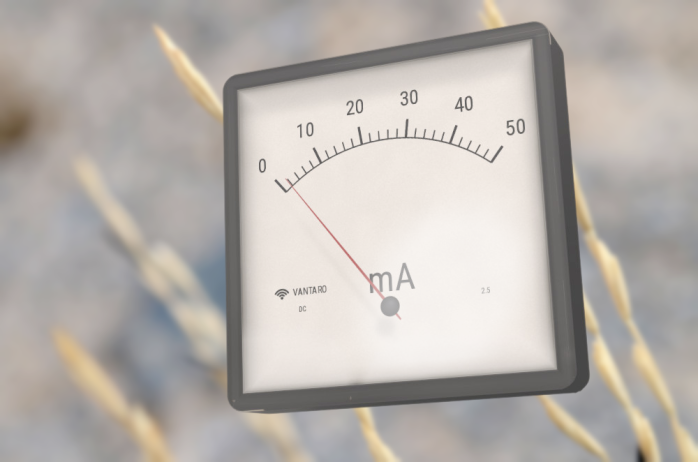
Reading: 2; mA
